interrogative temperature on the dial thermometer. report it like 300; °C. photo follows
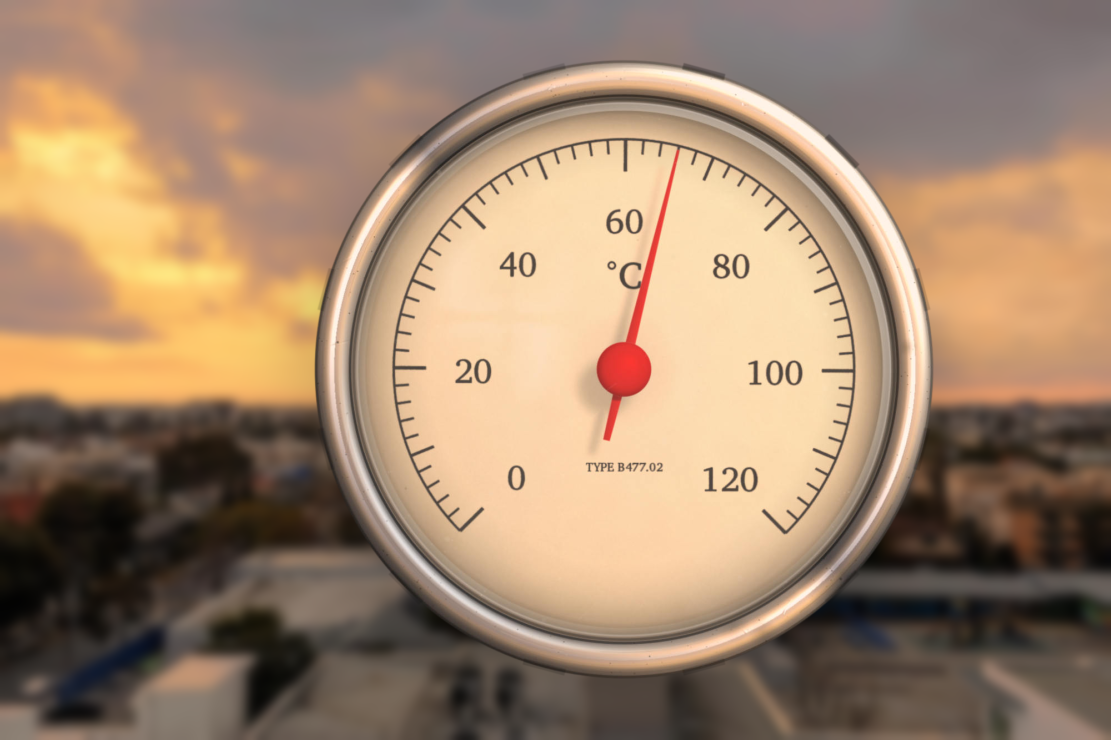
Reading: 66; °C
